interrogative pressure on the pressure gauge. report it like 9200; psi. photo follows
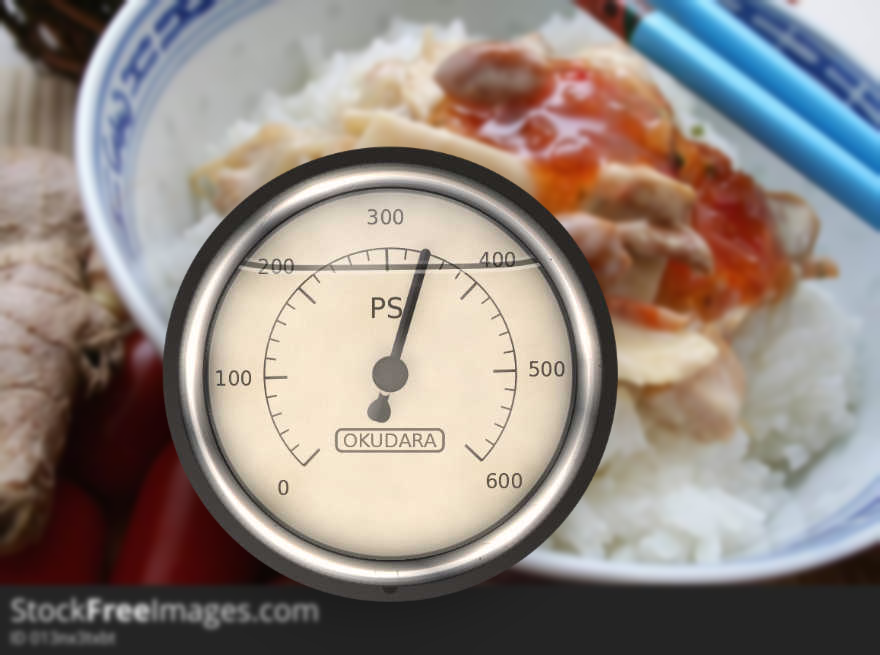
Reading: 340; psi
